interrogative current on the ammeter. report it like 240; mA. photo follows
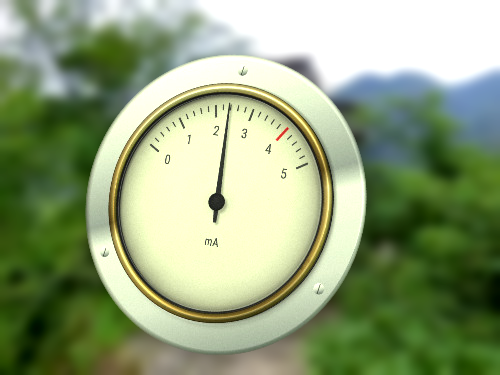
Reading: 2.4; mA
